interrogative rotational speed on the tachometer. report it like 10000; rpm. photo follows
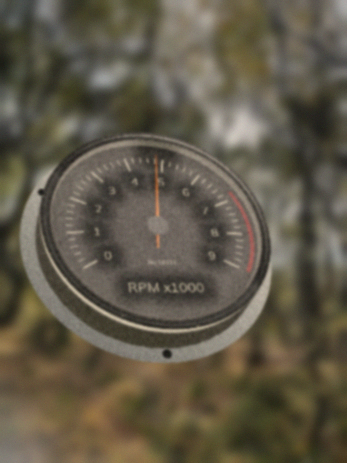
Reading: 4800; rpm
